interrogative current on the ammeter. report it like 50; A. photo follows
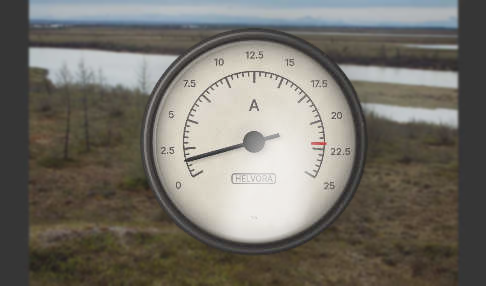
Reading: 1.5; A
